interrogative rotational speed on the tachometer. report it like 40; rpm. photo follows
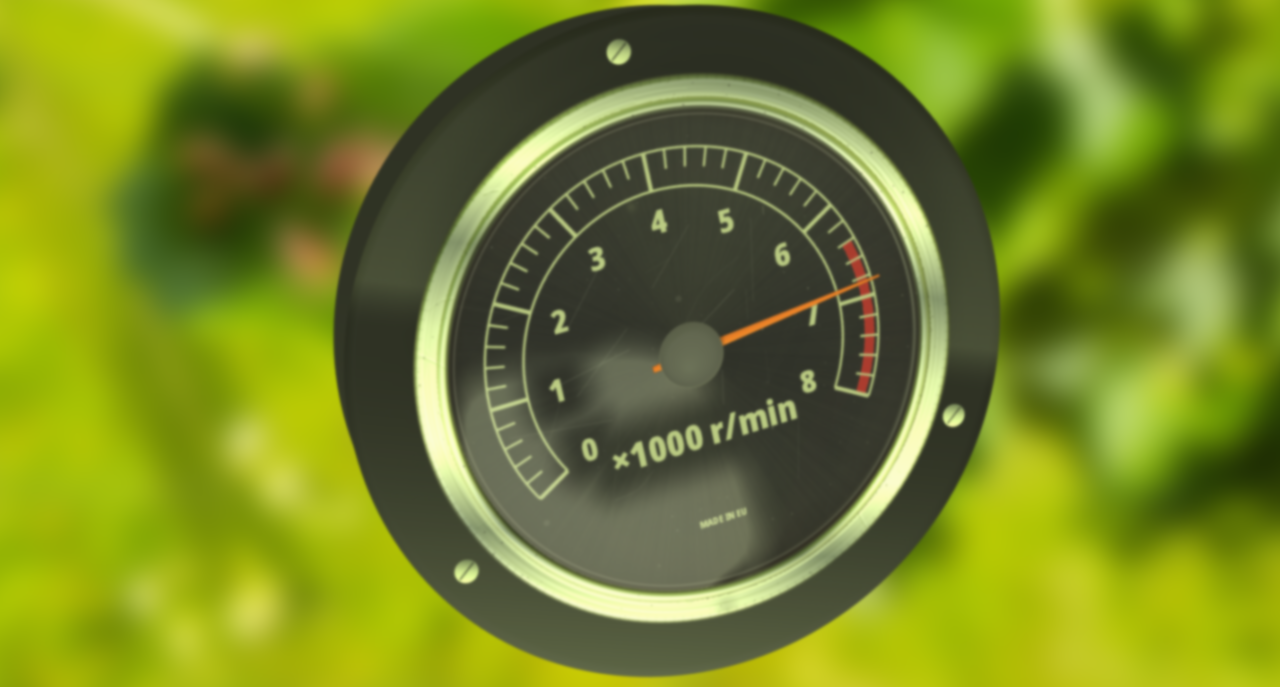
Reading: 6800; rpm
